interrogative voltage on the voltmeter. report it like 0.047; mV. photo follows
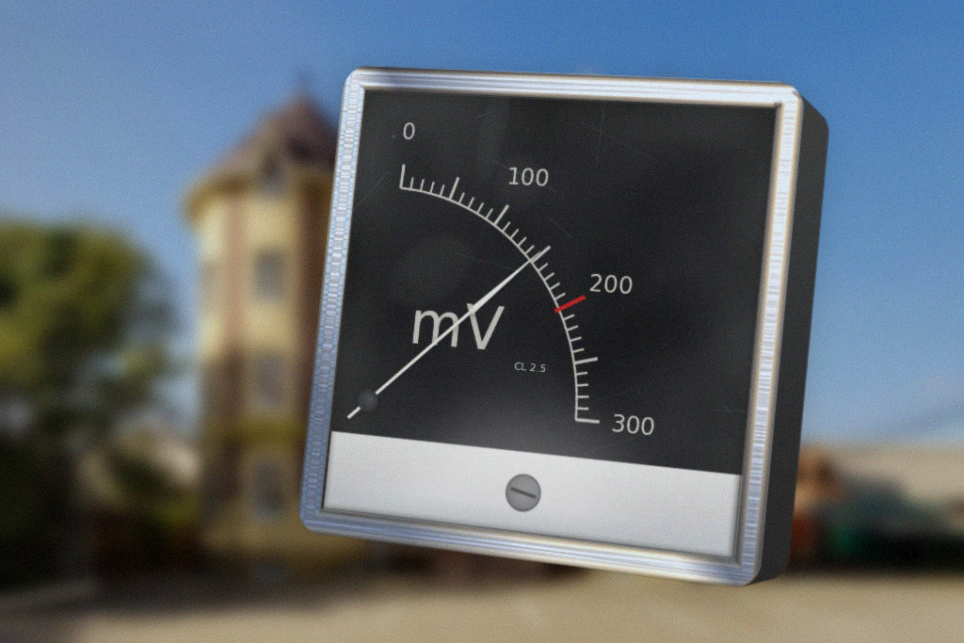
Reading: 150; mV
